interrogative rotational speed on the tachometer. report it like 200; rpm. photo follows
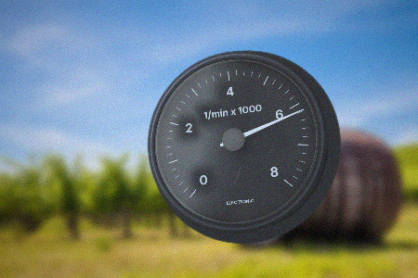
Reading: 6200; rpm
